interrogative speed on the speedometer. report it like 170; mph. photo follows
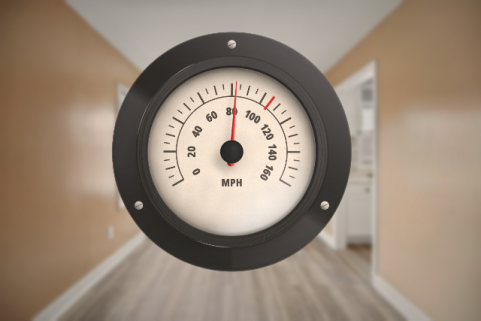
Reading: 82.5; mph
